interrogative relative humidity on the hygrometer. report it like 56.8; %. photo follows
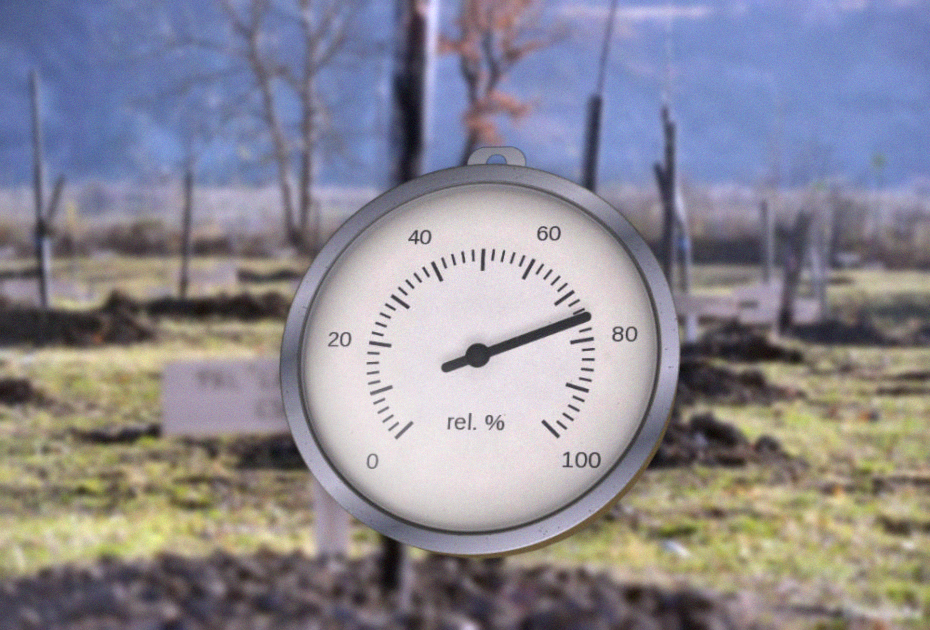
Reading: 76; %
